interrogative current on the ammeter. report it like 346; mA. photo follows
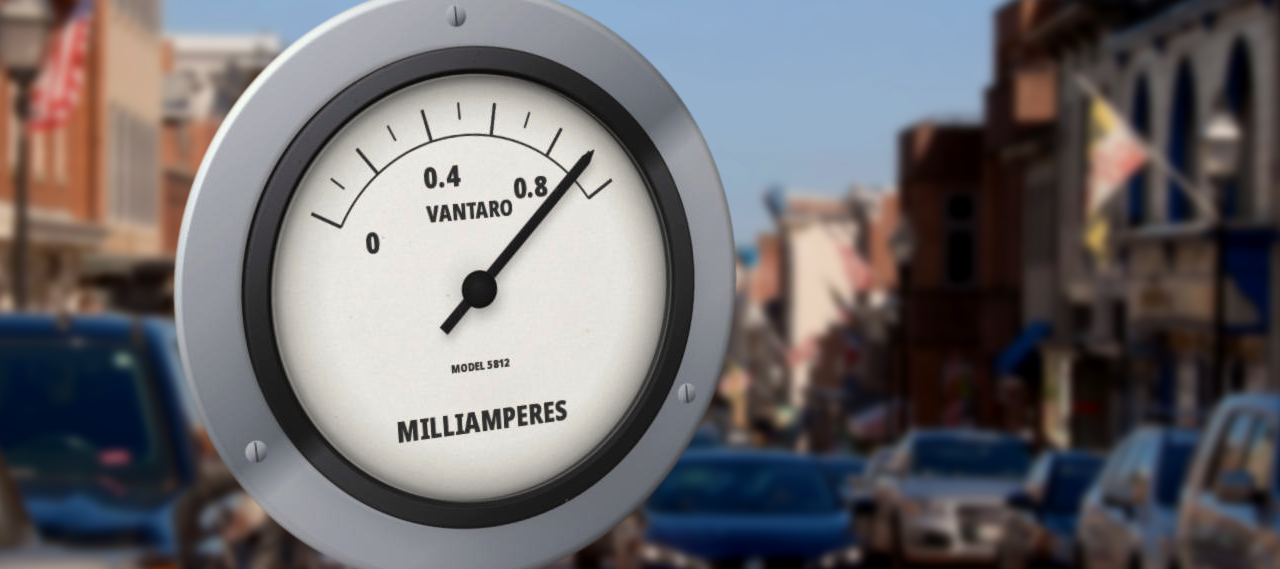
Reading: 0.9; mA
